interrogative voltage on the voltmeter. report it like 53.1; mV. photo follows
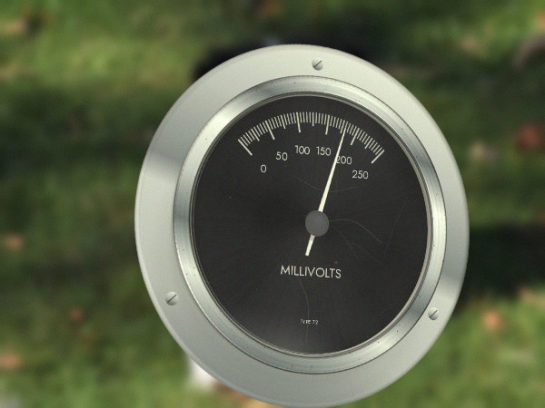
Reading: 175; mV
